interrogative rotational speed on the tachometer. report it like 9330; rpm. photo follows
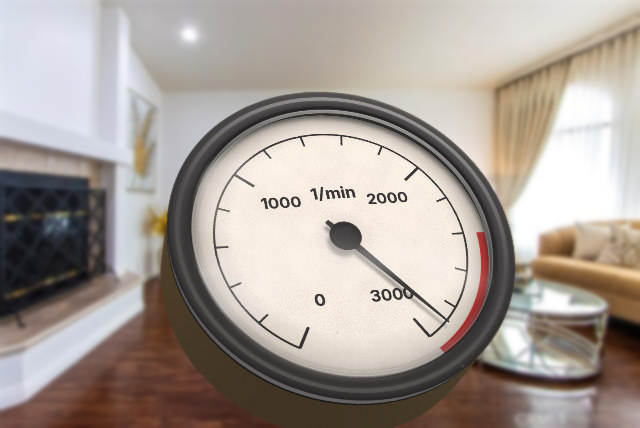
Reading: 2900; rpm
